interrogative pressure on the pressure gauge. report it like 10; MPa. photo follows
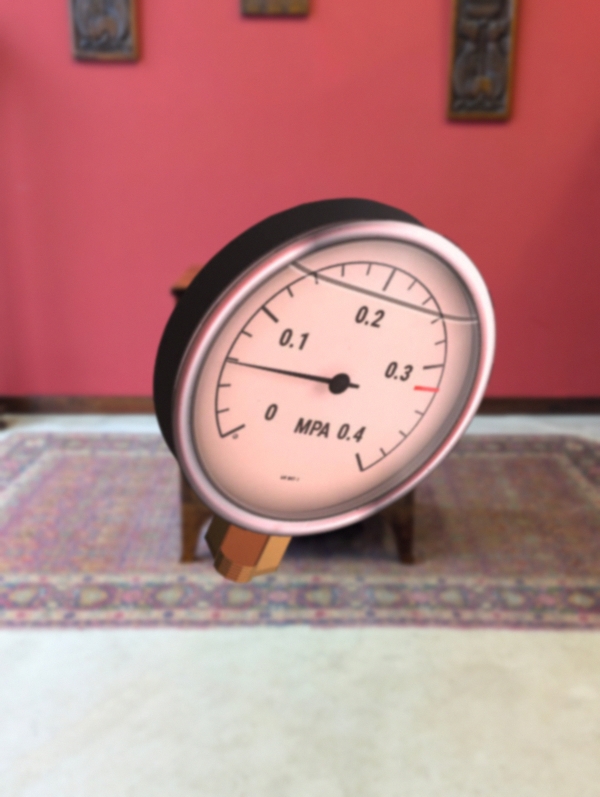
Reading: 0.06; MPa
